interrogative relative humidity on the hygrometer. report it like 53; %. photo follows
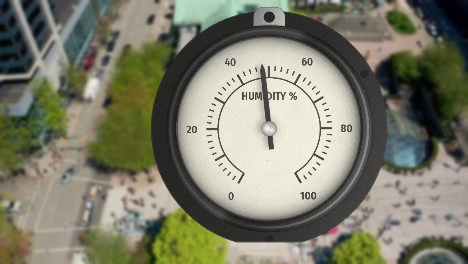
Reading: 48; %
